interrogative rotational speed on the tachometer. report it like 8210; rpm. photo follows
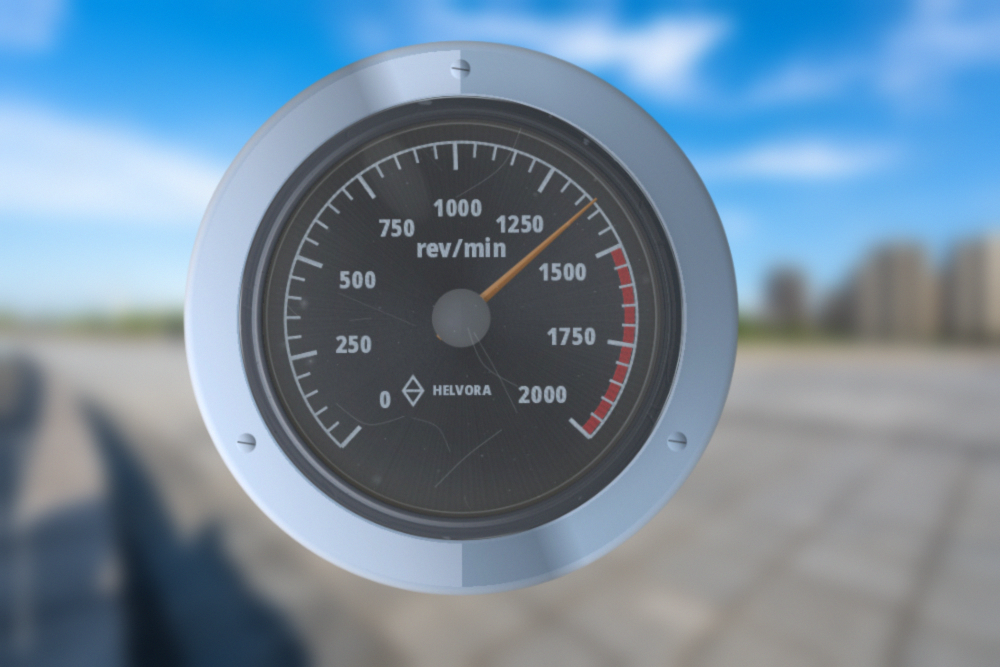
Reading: 1375; rpm
